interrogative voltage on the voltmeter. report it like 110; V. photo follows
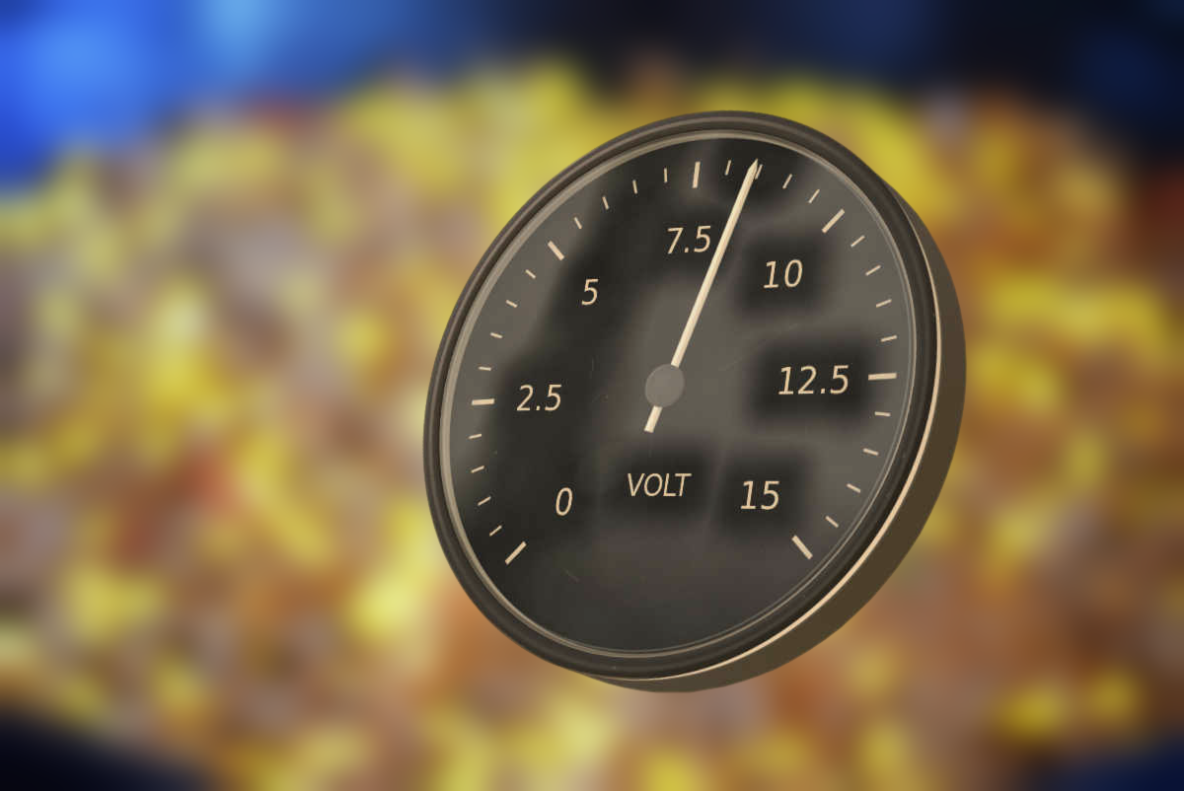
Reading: 8.5; V
